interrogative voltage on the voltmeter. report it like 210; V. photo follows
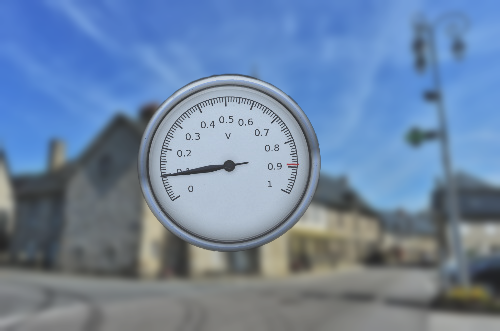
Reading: 0.1; V
